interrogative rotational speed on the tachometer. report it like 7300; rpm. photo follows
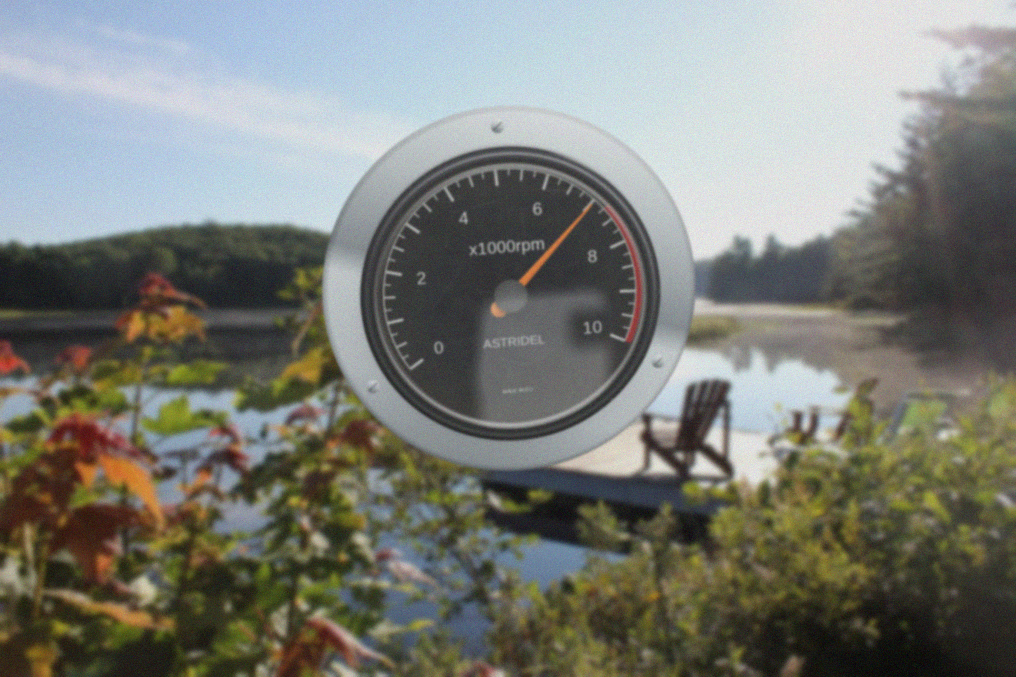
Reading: 7000; rpm
